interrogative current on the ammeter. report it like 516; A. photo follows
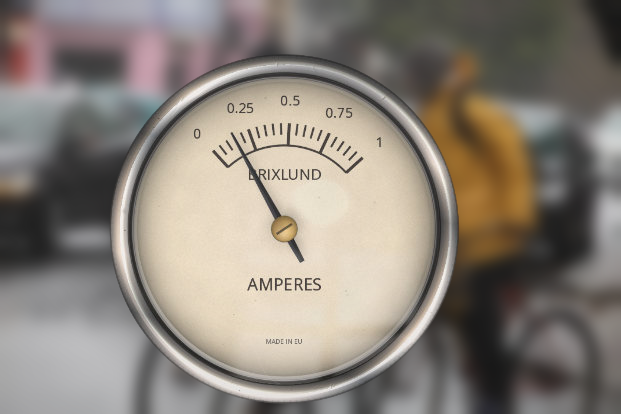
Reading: 0.15; A
